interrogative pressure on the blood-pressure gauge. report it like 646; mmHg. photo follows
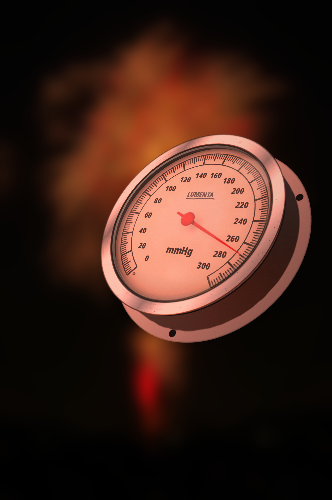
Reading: 270; mmHg
